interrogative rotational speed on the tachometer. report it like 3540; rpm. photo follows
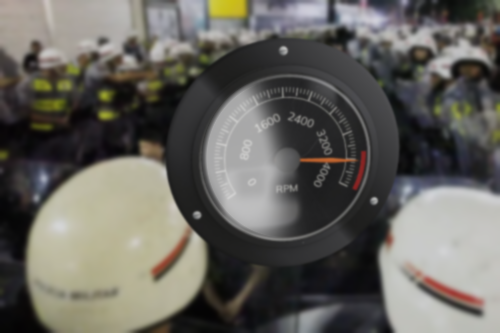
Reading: 3600; rpm
